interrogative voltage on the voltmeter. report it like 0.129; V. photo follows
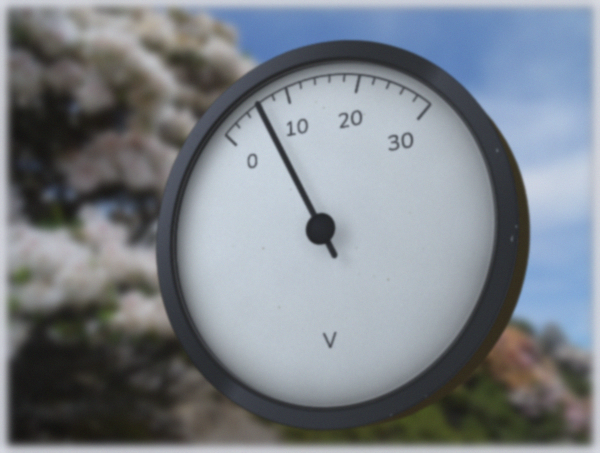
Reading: 6; V
